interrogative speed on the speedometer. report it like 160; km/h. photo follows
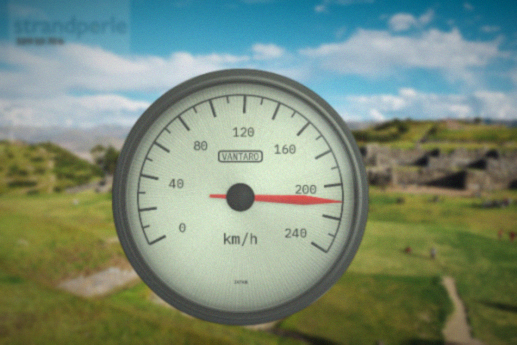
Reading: 210; km/h
